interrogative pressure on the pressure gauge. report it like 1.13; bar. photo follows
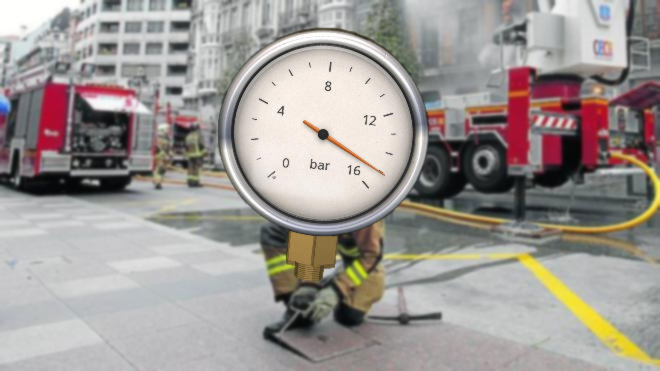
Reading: 15; bar
